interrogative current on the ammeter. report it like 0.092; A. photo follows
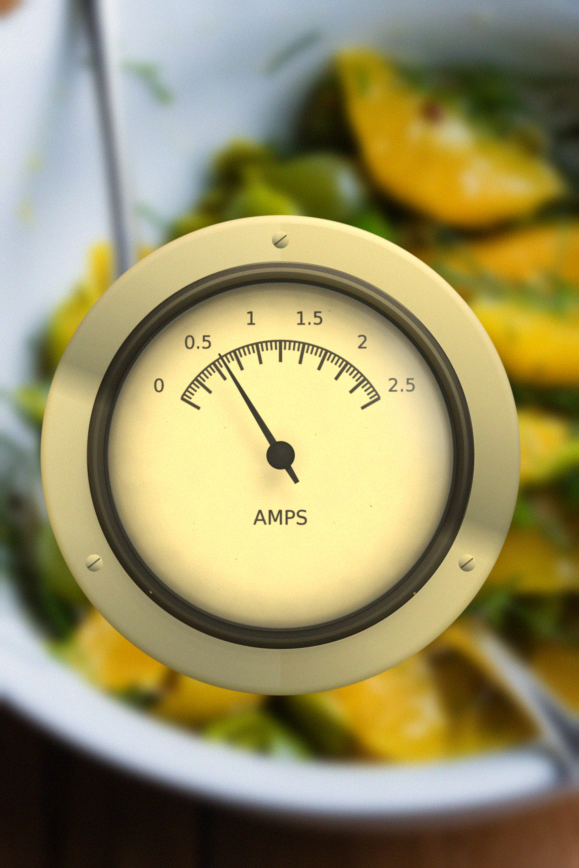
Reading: 0.6; A
